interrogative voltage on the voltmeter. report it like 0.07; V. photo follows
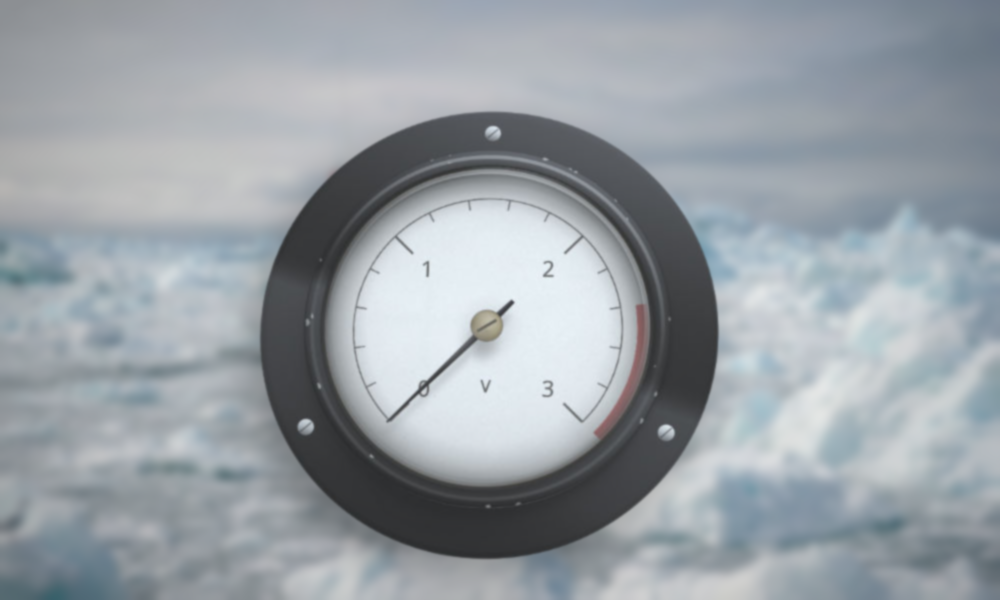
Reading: 0; V
